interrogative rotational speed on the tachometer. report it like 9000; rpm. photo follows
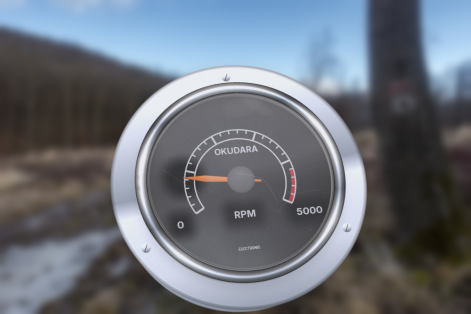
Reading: 800; rpm
